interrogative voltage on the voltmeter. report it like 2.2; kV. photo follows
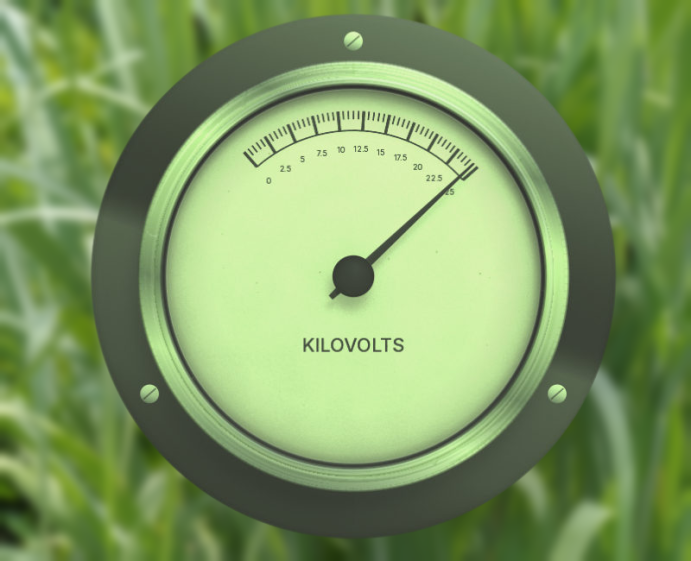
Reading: 24.5; kV
